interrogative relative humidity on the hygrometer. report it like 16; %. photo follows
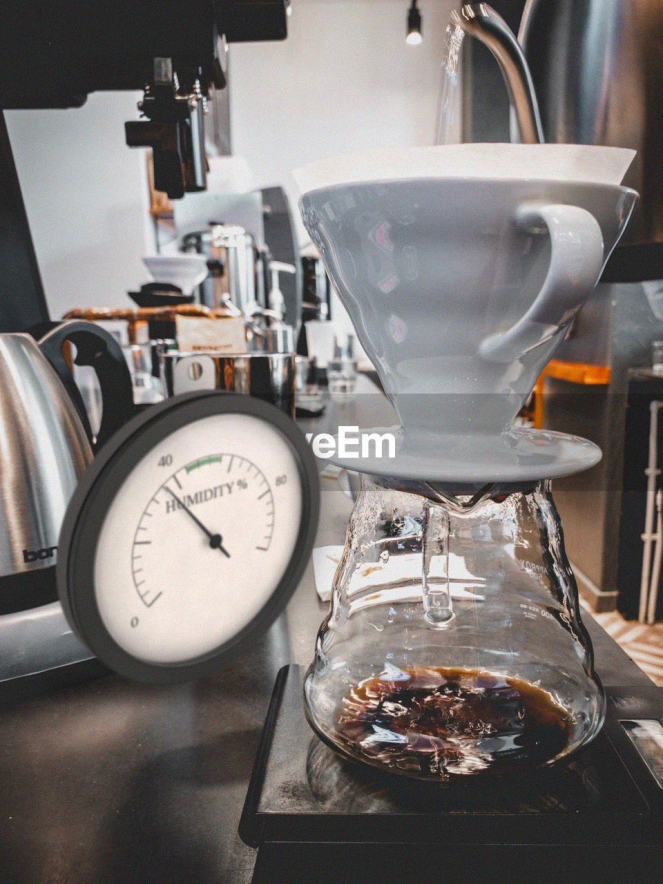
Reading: 36; %
